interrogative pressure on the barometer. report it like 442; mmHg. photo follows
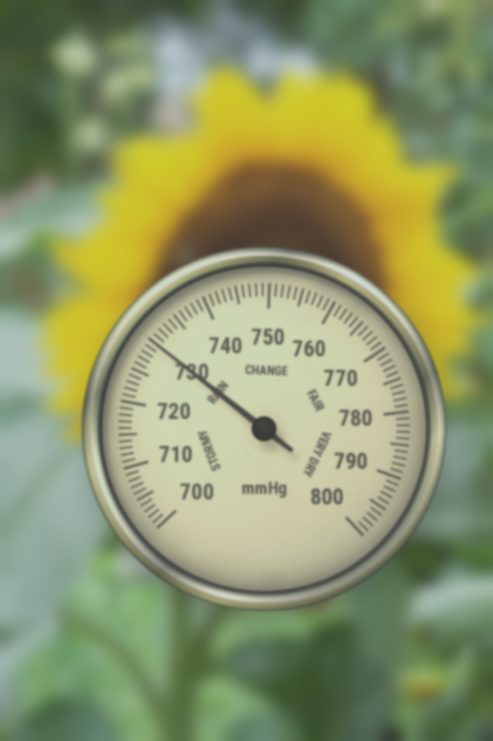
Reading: 730; mmHg
